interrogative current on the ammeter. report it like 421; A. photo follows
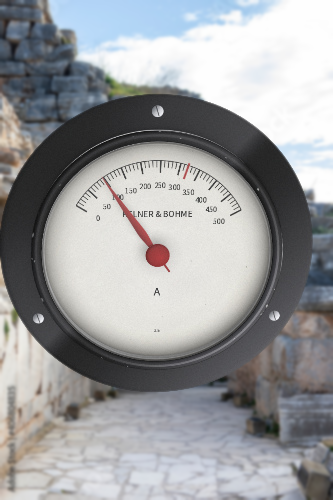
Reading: 100; A
